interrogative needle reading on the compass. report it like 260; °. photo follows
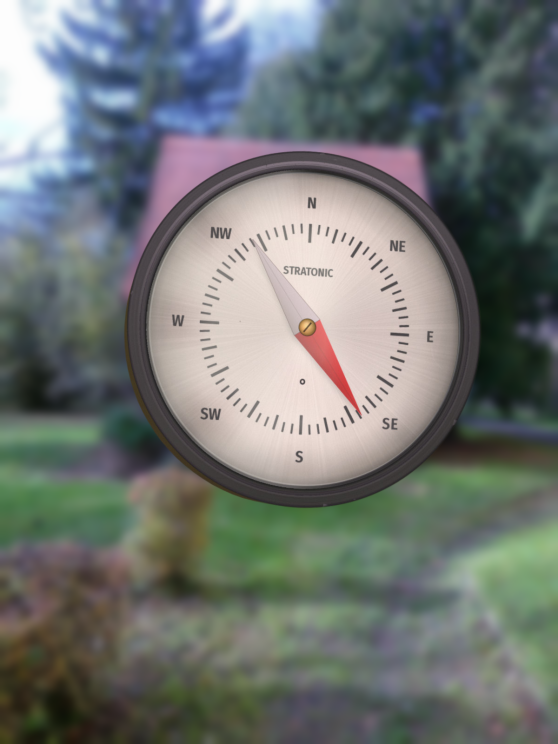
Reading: 145; °
